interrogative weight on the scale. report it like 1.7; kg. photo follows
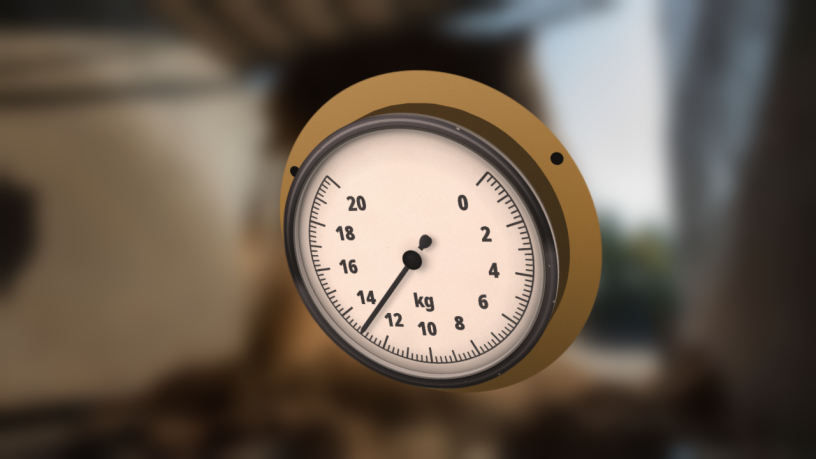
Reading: 13; kg
